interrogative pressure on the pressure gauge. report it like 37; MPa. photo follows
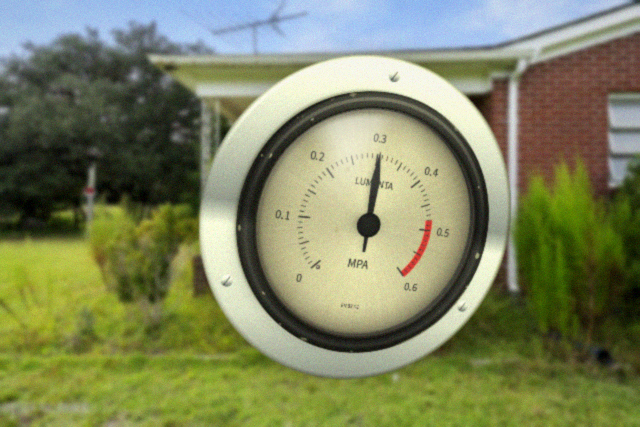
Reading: 0.3; MPa
